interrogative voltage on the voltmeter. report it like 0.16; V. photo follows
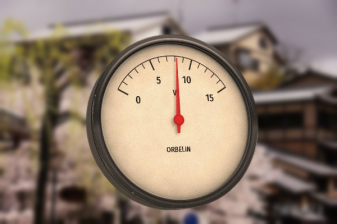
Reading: 8; V
